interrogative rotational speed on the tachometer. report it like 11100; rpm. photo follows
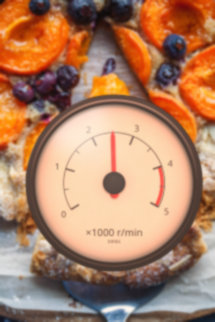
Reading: 2500; rpm
